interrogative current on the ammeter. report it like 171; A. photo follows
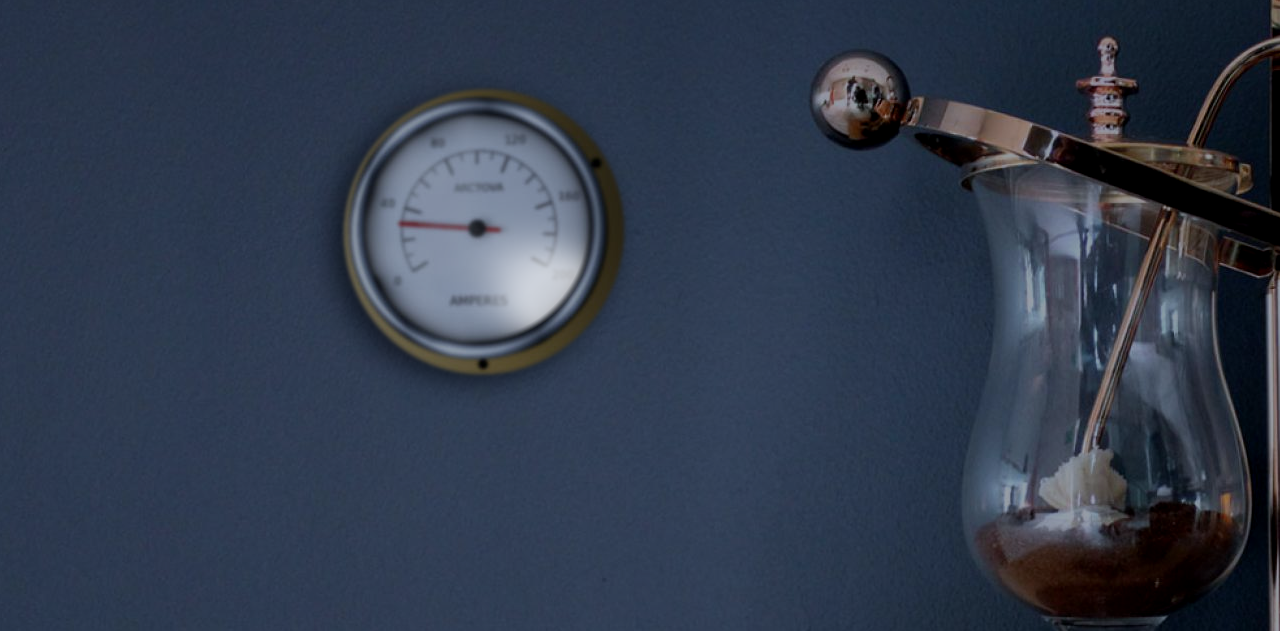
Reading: 30; A
